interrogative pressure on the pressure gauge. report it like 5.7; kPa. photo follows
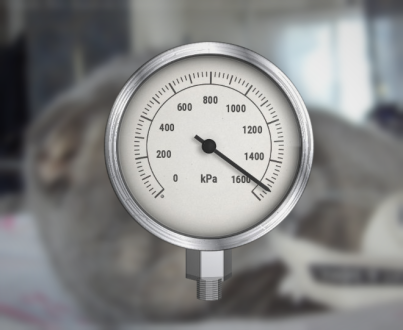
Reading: 1540; kPa
